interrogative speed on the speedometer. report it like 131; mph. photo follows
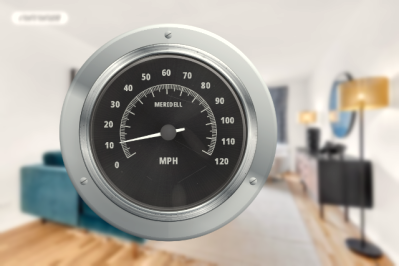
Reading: 10; mph
